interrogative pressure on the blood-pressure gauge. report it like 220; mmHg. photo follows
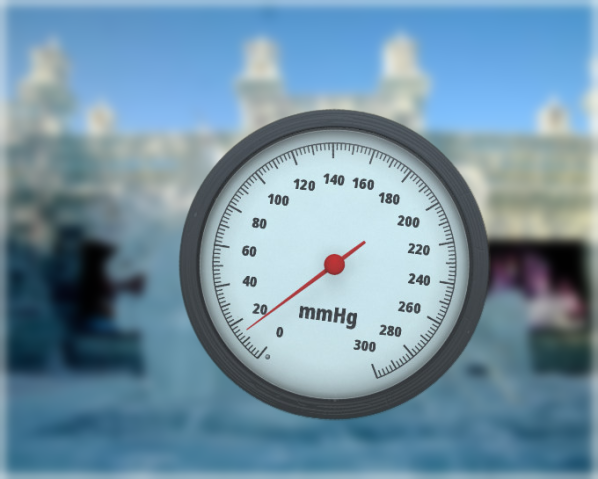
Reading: 14; mmHg
